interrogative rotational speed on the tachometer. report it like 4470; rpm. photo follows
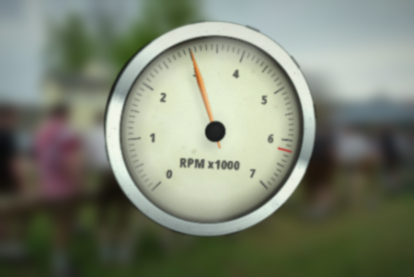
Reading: 3000; rpm
